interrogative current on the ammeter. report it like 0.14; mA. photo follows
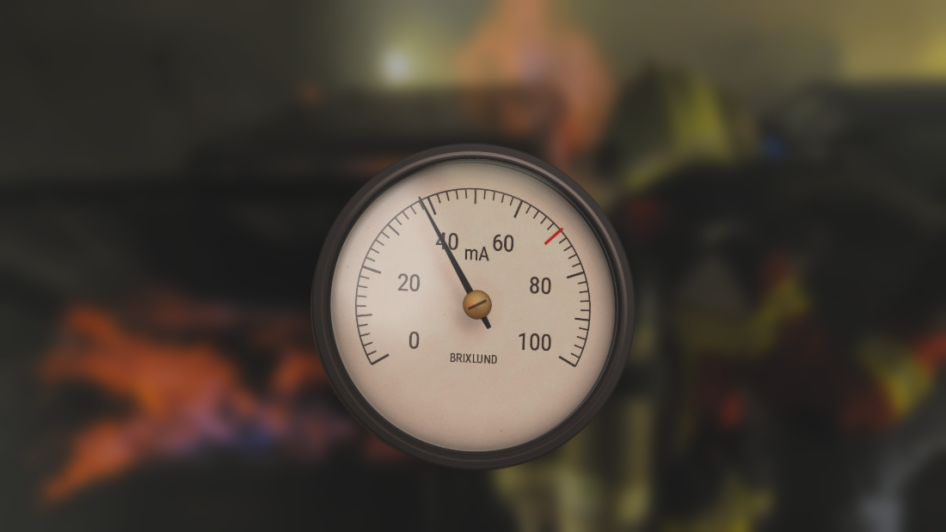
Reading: 38; mA
